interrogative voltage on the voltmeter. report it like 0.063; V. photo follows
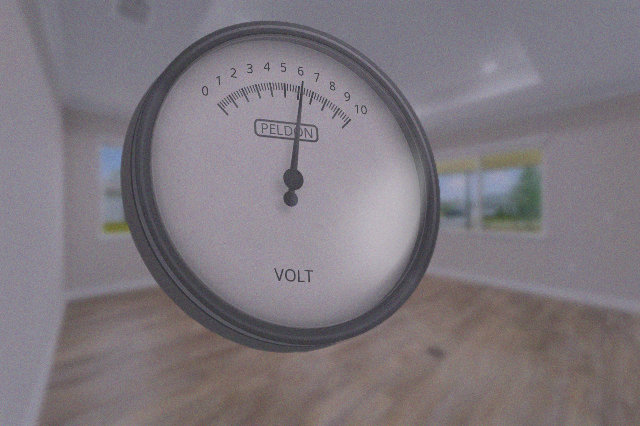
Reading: 6; V
